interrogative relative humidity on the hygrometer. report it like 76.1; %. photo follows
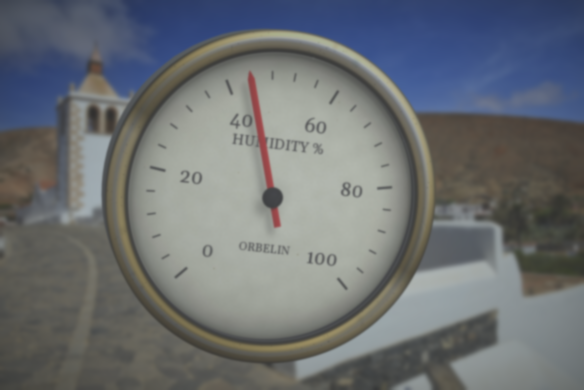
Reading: 44; %
